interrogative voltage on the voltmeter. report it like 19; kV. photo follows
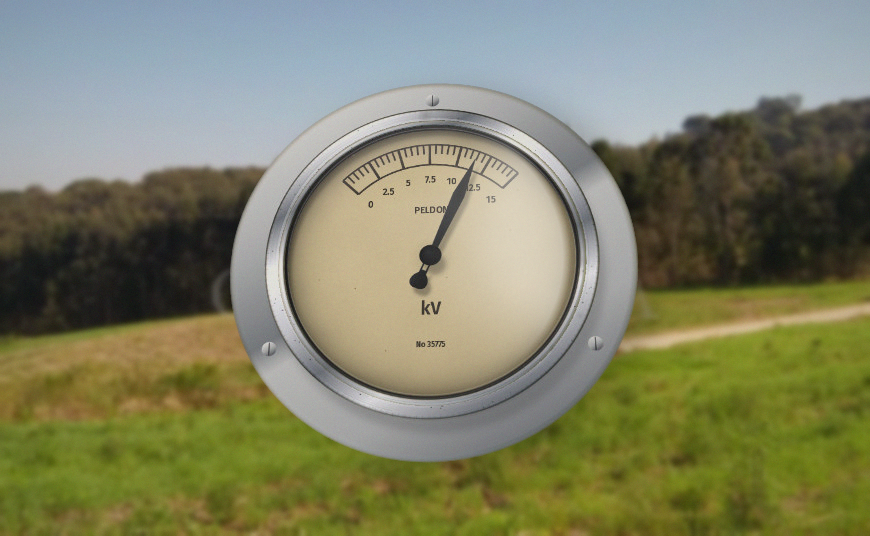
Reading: 11.5; kV
